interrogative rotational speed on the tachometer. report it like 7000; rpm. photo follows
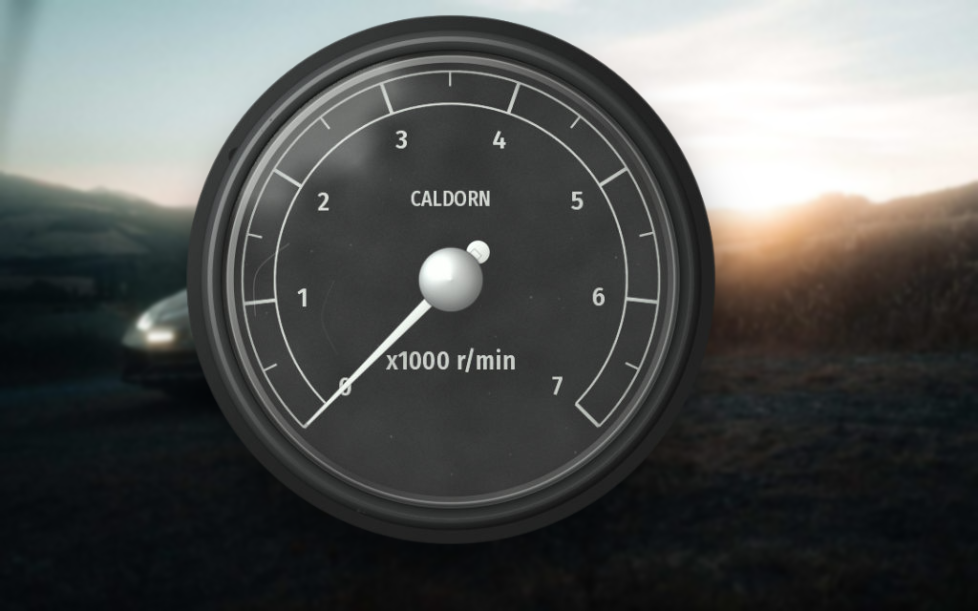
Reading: 0; rpm
